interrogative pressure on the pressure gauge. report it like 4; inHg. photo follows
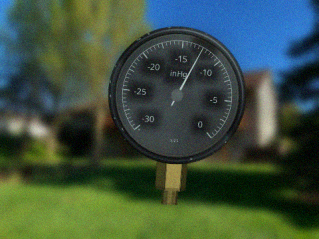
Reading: -12.5; inHg
